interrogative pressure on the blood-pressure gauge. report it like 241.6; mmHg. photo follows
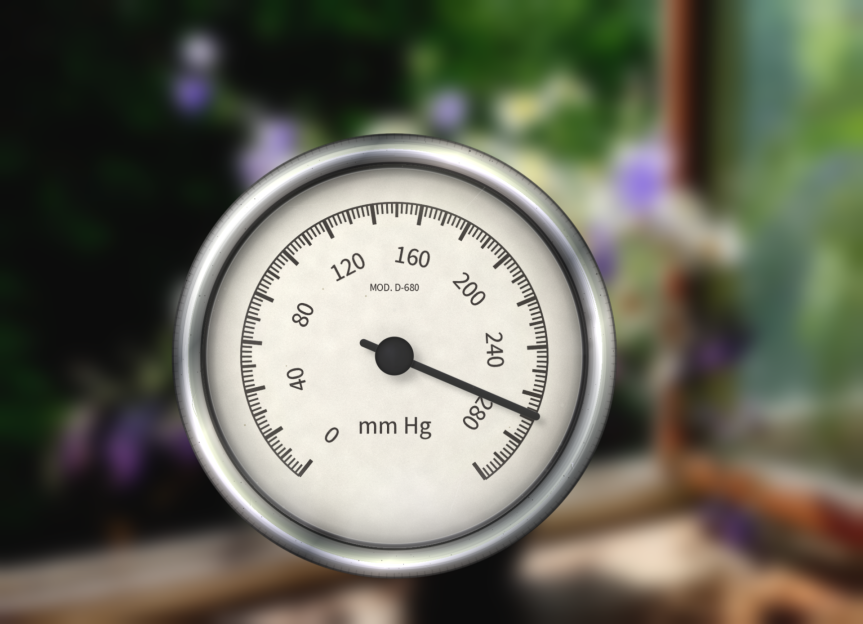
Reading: 268; mmHg
